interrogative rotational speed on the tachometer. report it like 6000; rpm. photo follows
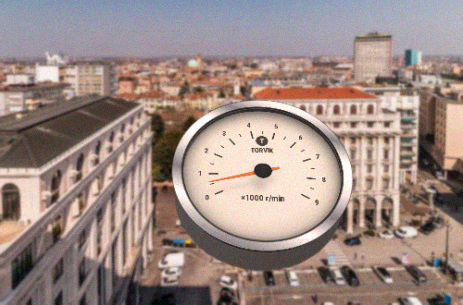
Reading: 500; rpm
